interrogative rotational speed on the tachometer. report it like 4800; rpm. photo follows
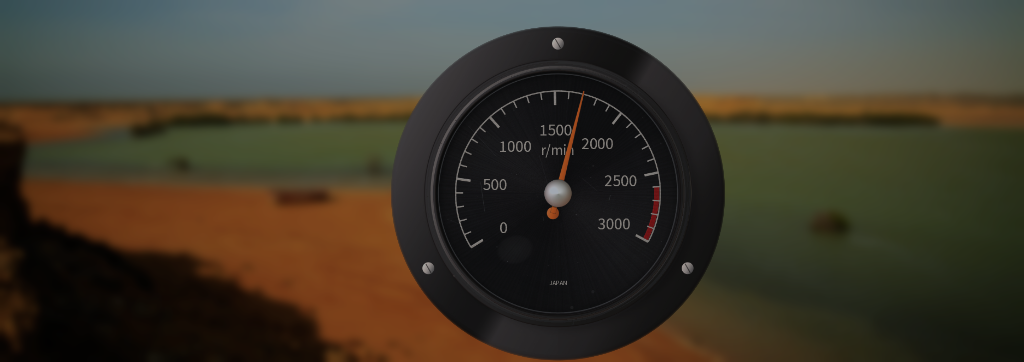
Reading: 1700; rpm
